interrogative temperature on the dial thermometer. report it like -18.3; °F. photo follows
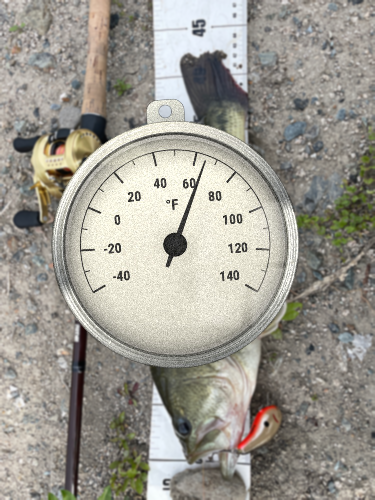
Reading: 65; °F
